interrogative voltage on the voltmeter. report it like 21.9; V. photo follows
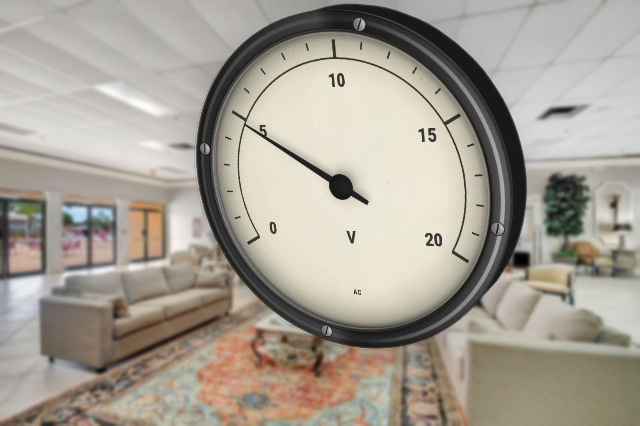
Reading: 5; V
